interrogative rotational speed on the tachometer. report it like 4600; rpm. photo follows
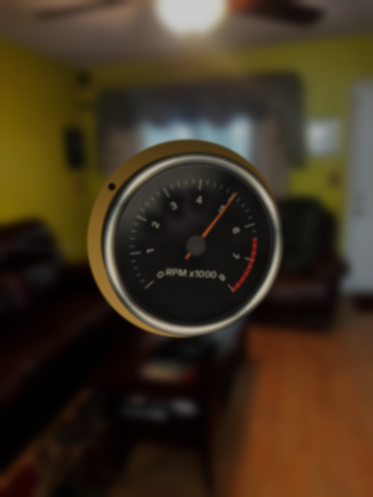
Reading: 5000; rpm
